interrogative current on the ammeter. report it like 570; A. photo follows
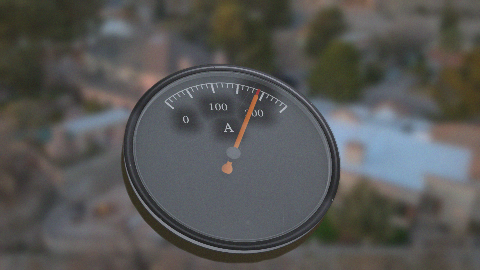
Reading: 190; A
